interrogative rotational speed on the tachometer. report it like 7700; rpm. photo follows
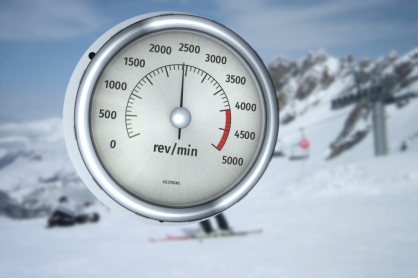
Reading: 2400; rpm
